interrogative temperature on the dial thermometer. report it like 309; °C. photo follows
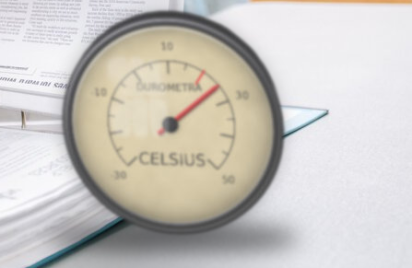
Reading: 25; °C
